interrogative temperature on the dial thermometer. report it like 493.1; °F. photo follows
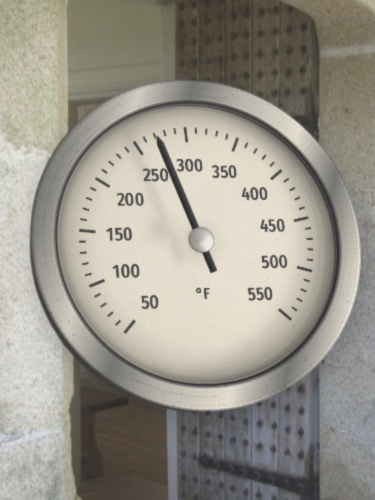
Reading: 270; °F
